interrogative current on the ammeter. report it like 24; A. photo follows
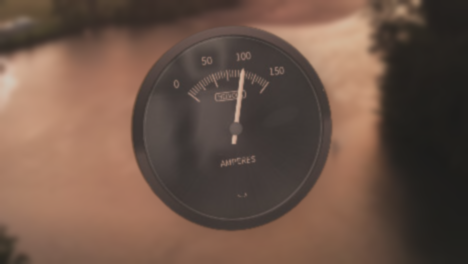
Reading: 100; A
